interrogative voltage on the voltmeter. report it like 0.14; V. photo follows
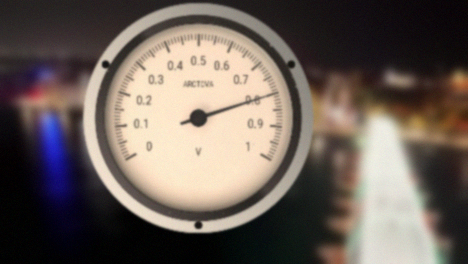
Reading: 0.8; V
